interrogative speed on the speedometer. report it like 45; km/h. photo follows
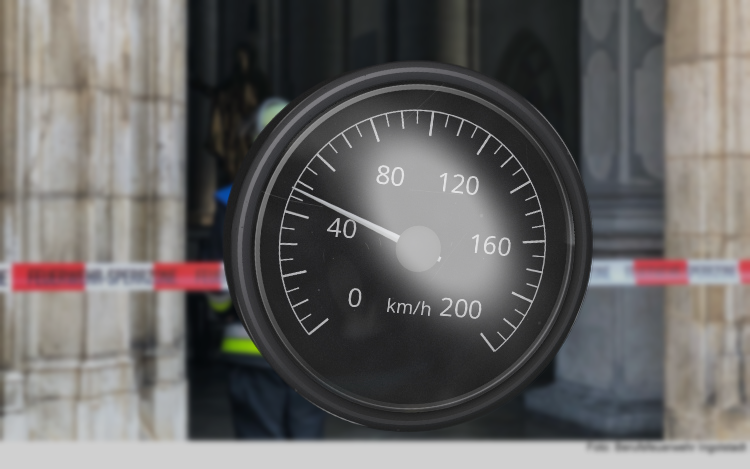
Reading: 47.5; km/h
